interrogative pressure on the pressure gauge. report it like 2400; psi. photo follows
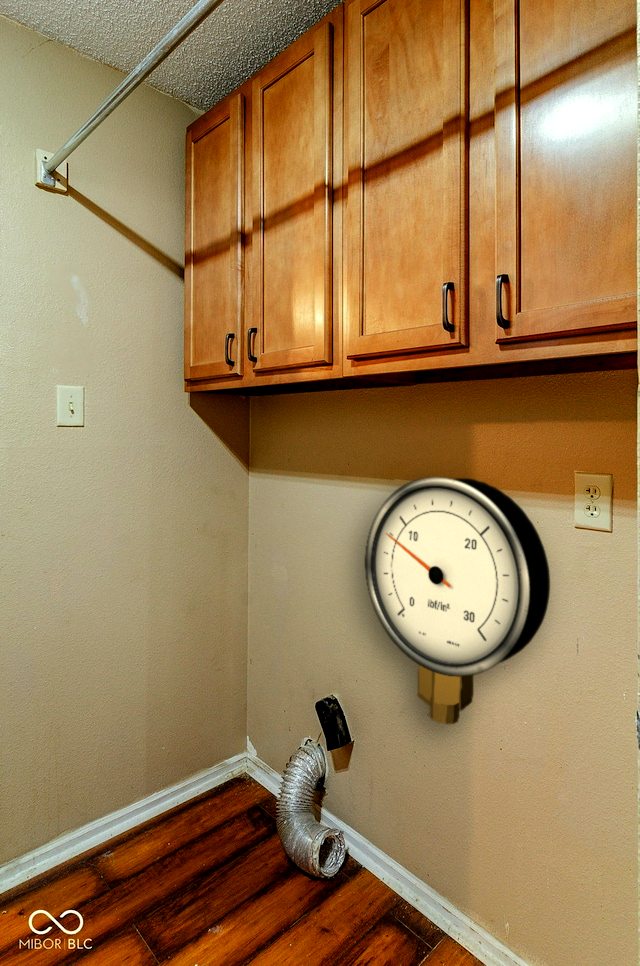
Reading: 8; psi
